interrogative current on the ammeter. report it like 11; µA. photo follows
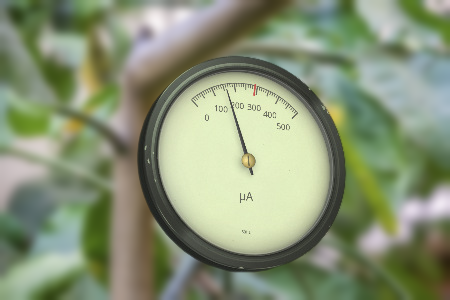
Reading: 150; µA
